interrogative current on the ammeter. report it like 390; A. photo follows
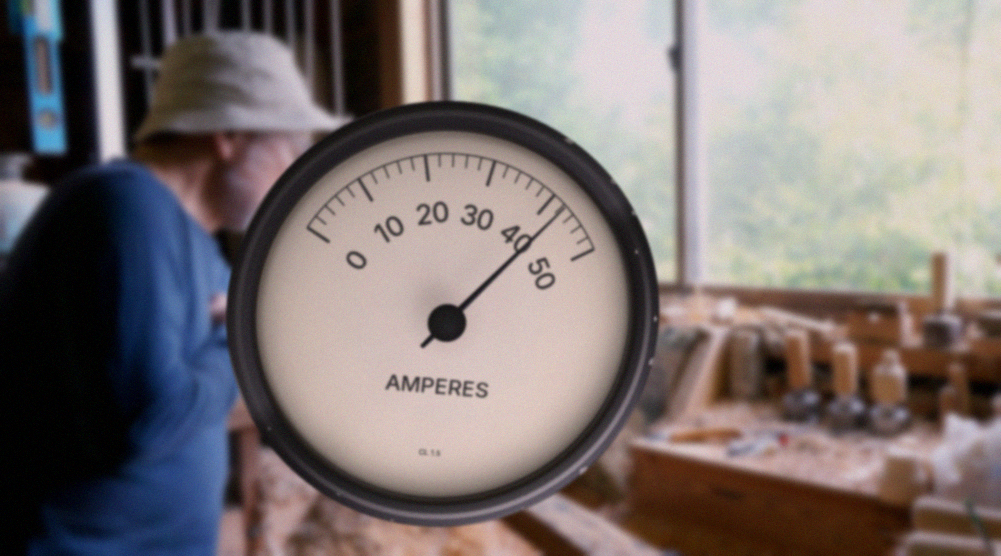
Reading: 42; A
